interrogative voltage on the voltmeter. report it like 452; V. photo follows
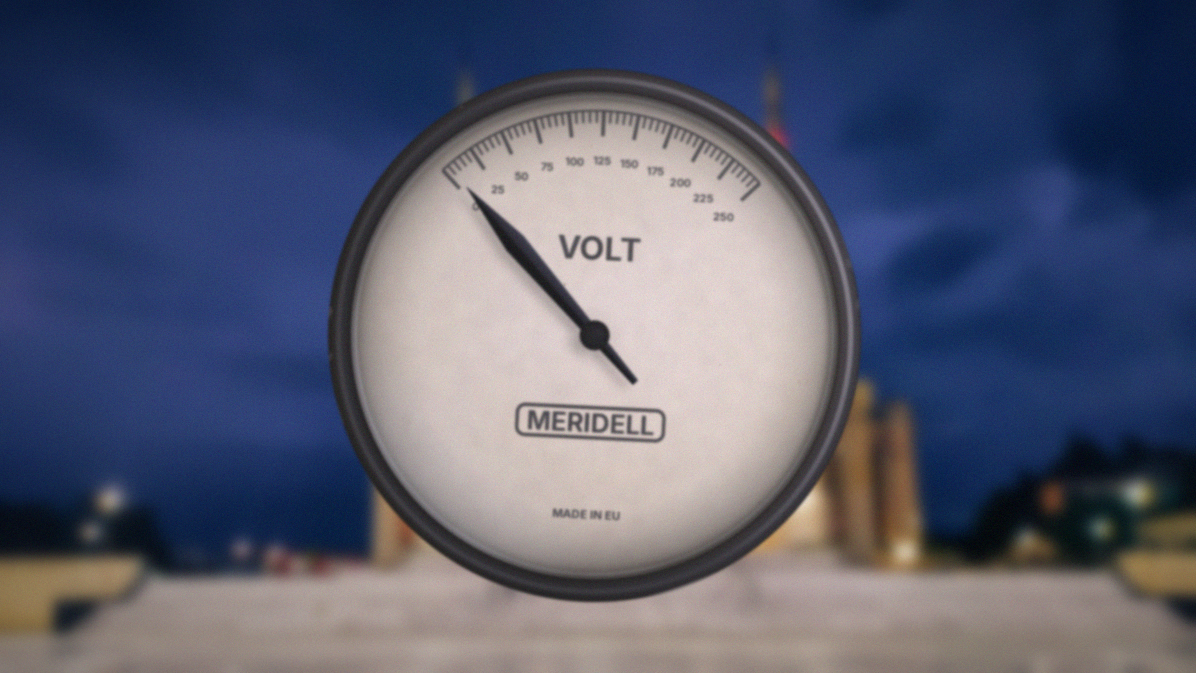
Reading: 5; V
